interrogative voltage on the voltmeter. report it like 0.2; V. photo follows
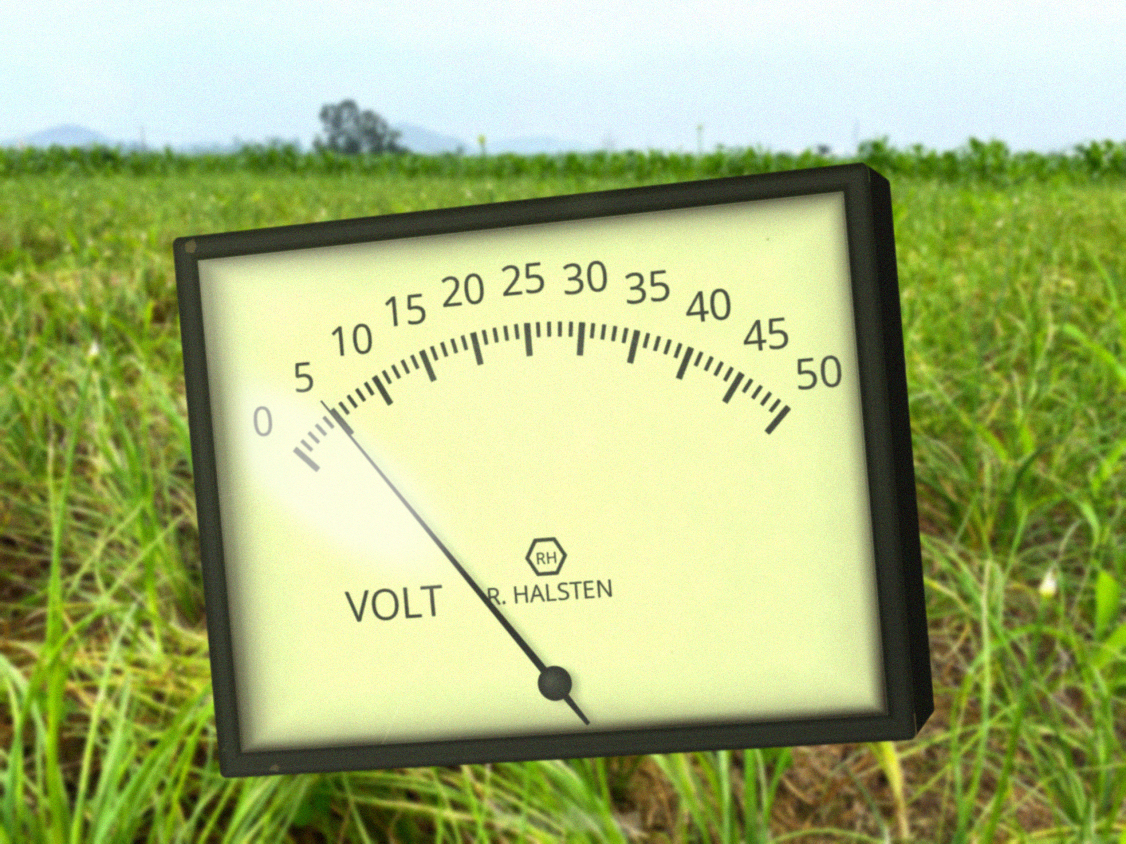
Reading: 5; V
